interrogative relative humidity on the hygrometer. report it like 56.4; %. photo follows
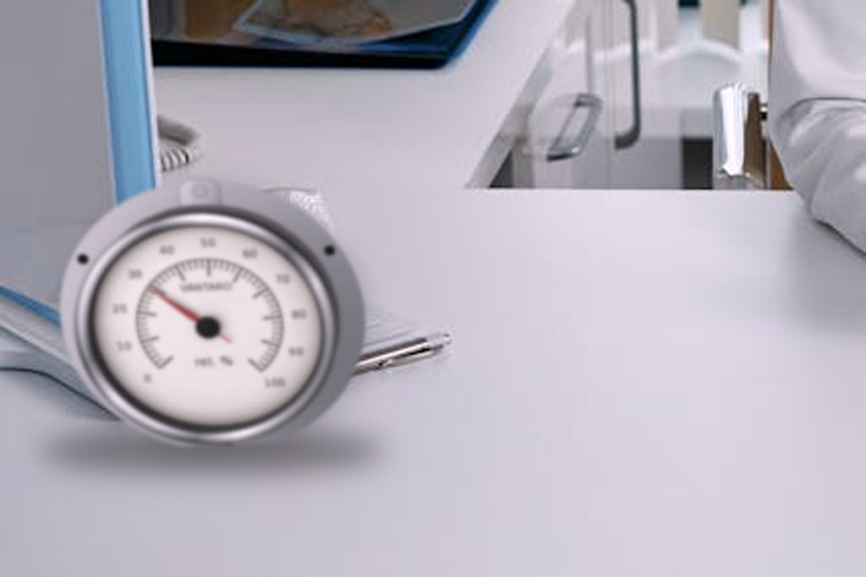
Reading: 30; %
